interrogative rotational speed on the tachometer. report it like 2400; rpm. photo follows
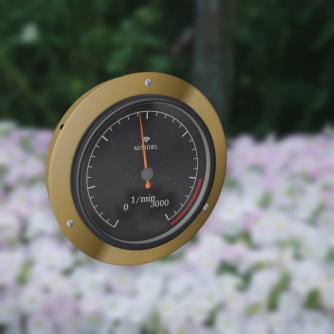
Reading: 1400; rpm
